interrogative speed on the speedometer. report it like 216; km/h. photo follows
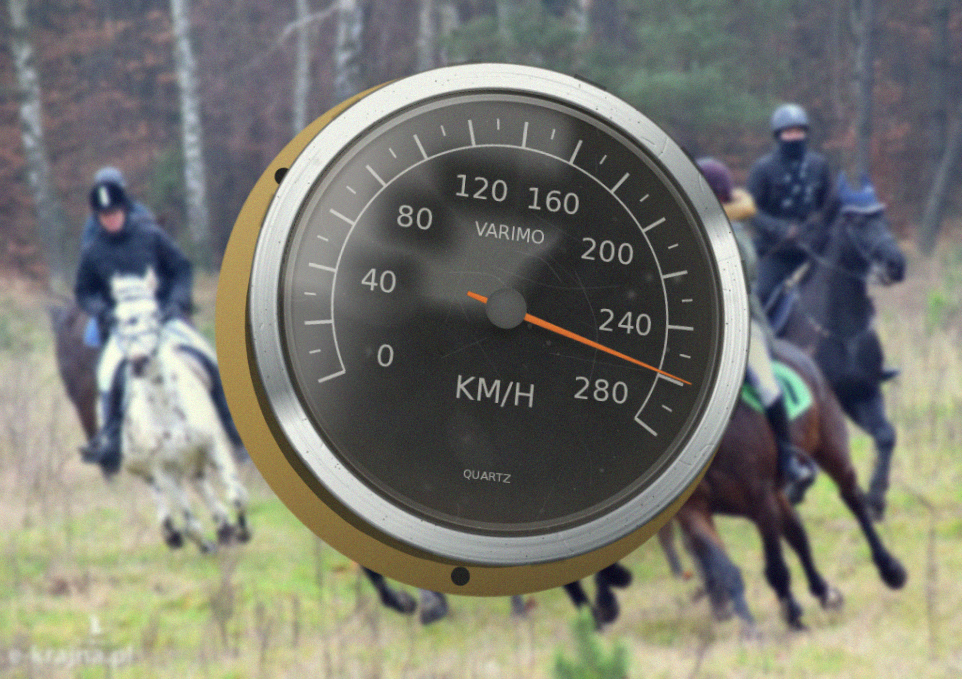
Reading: 260; km/h
